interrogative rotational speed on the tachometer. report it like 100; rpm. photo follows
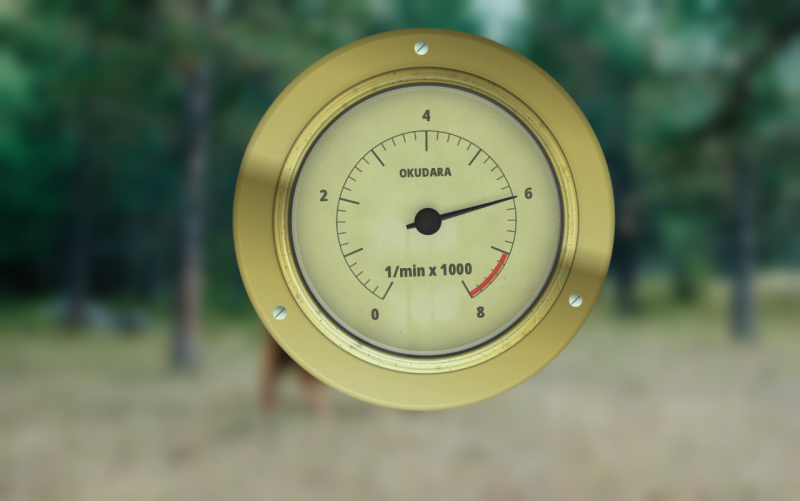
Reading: 6000; rpm
